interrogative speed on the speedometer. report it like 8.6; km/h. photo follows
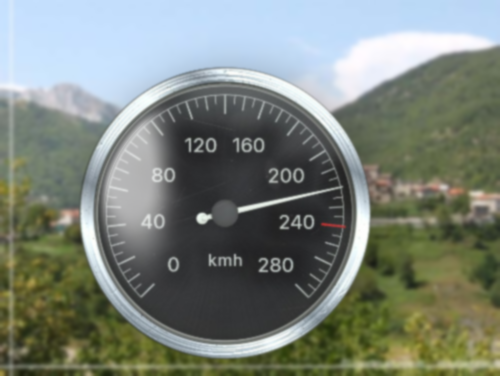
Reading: 220; km/h
